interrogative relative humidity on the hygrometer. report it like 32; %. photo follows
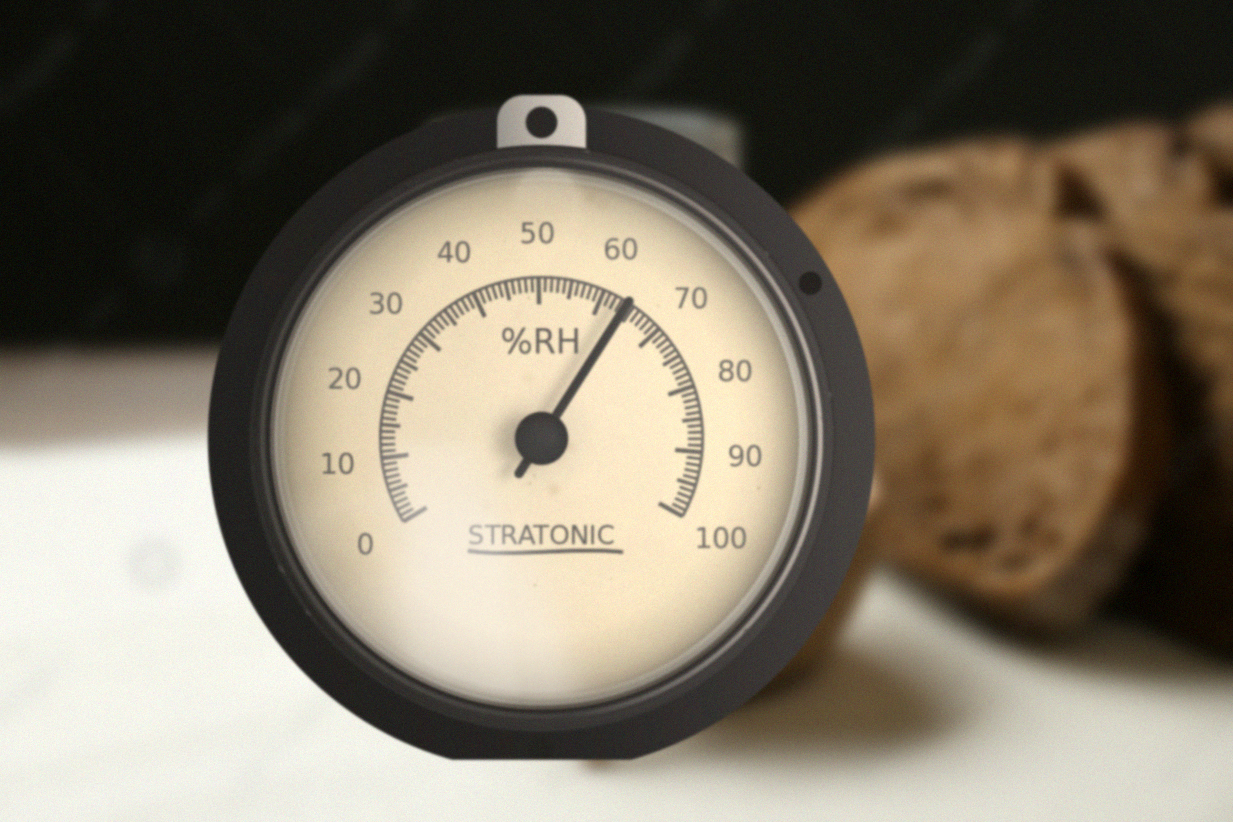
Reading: 64; %
